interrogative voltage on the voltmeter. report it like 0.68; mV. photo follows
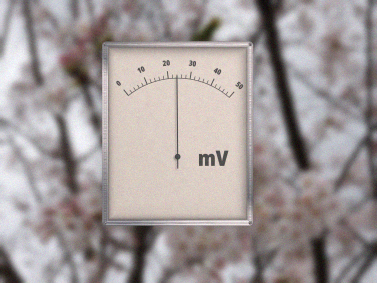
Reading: 24; mV
